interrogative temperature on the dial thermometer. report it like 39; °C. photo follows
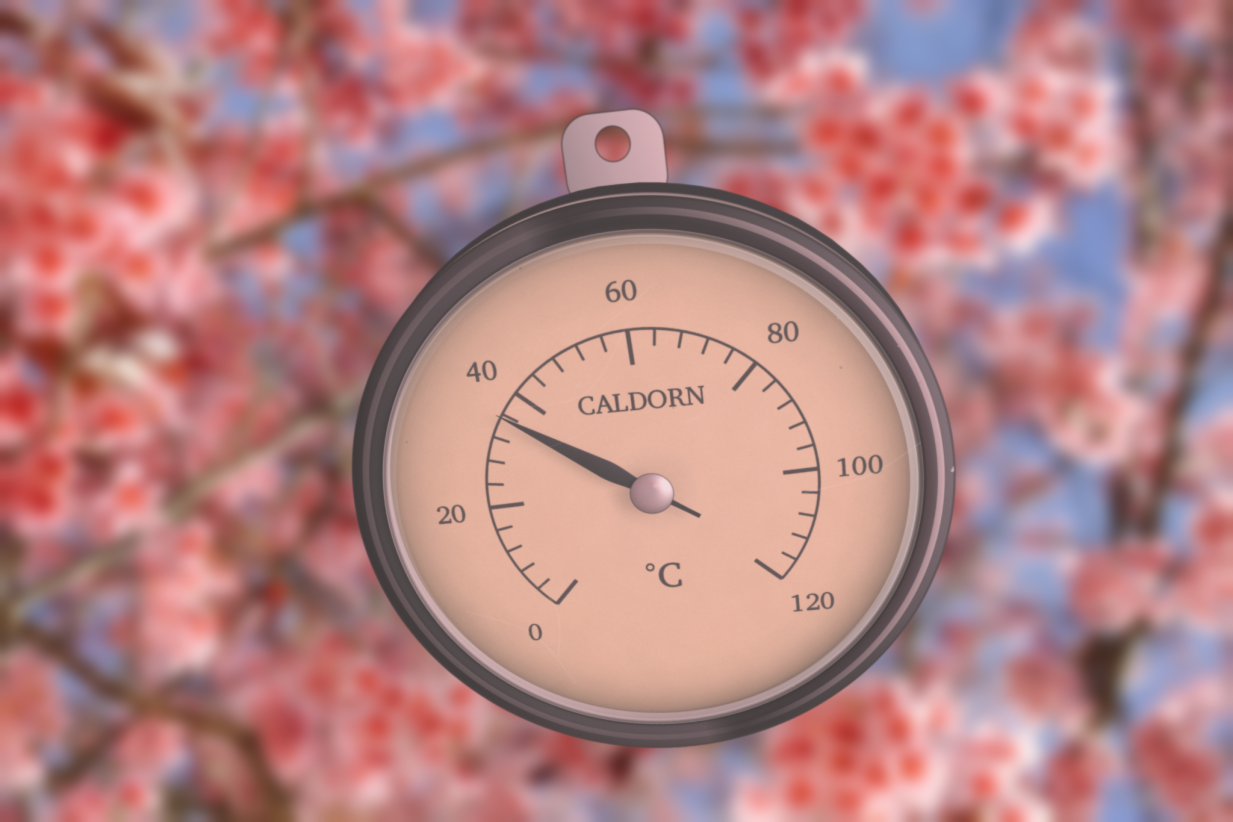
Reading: 36; °C
